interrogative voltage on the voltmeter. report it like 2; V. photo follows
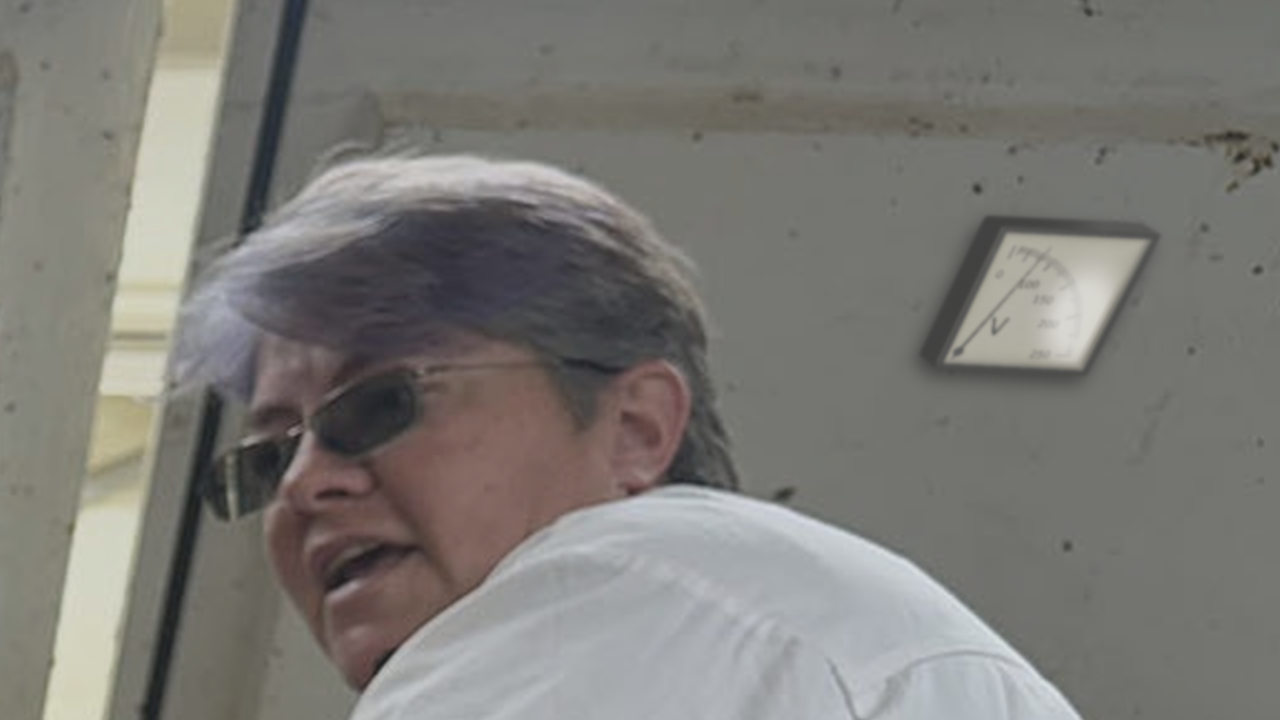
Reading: 75; V
